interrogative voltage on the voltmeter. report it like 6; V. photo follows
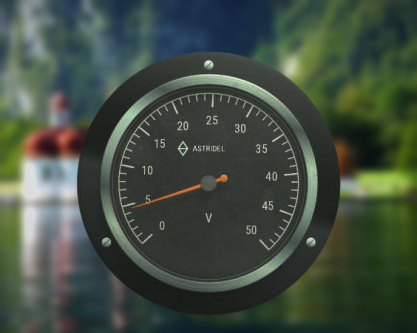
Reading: 4.5; V
